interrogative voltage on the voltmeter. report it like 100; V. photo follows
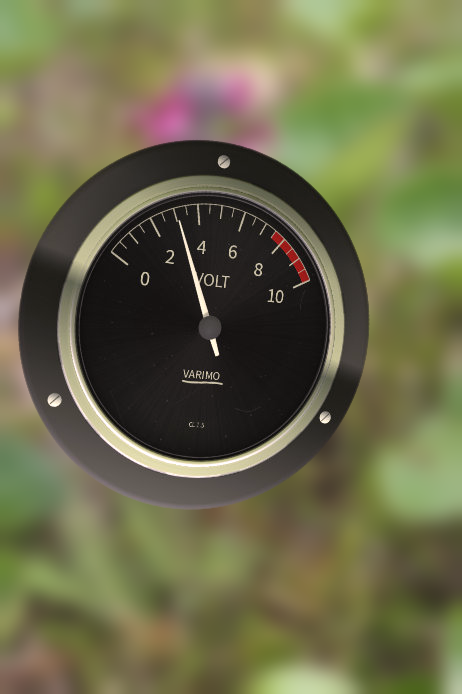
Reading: 3; V
